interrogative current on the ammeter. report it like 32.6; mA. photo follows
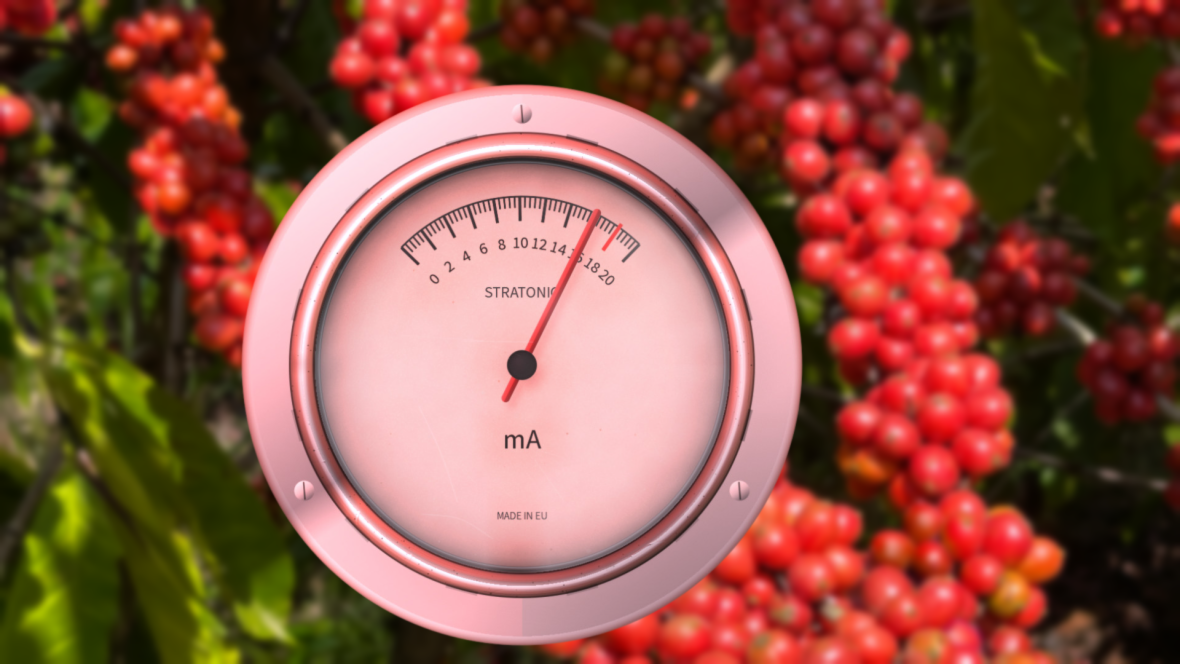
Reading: 16; mA
